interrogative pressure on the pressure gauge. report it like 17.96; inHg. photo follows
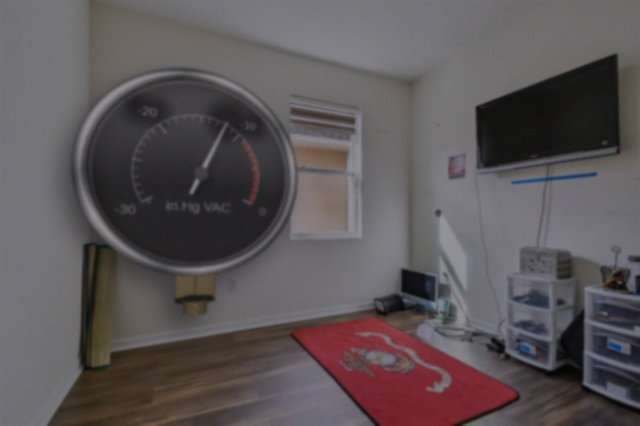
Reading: -12; inHg
